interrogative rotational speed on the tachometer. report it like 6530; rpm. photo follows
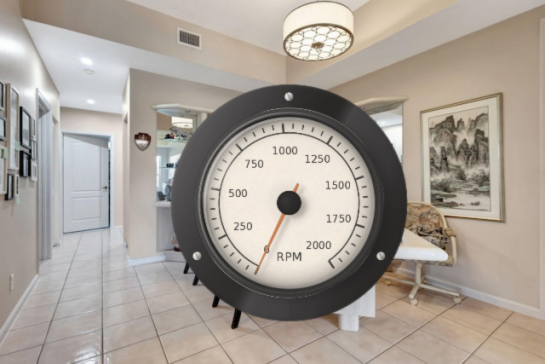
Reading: 0; rpm
